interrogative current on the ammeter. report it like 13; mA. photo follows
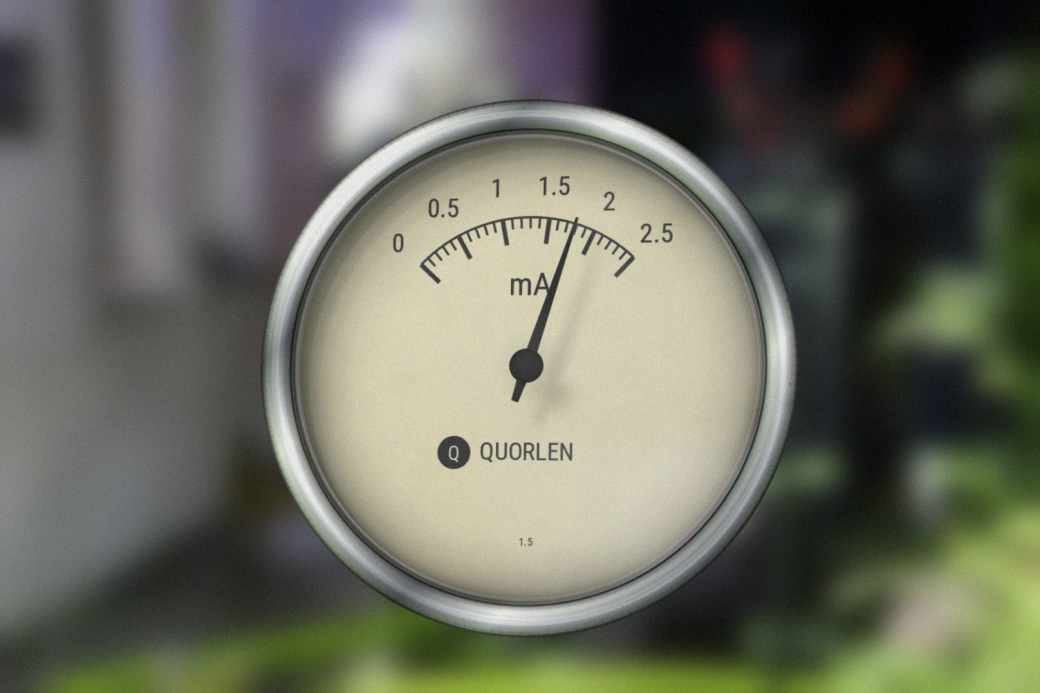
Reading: 1.8; mA
